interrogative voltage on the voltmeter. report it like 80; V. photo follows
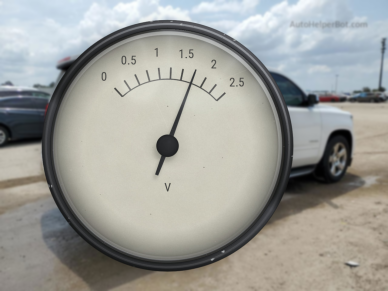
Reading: 1.75; V
